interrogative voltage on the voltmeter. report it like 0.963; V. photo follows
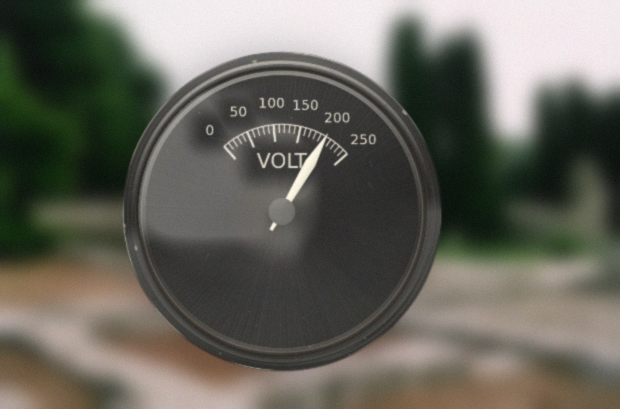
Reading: 200; V
